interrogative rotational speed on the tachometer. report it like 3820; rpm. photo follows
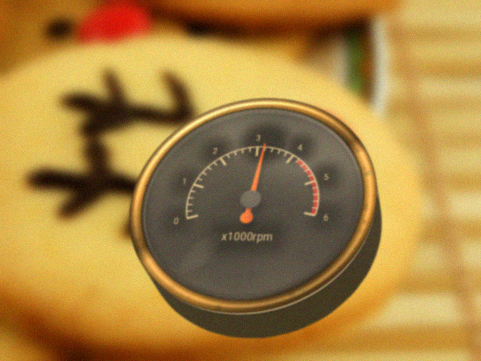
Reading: 3200; rpm
